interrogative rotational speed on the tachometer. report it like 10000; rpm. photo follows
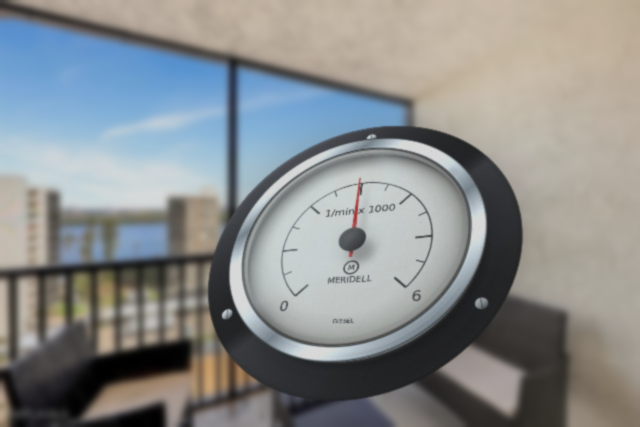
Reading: 3000; rpm
